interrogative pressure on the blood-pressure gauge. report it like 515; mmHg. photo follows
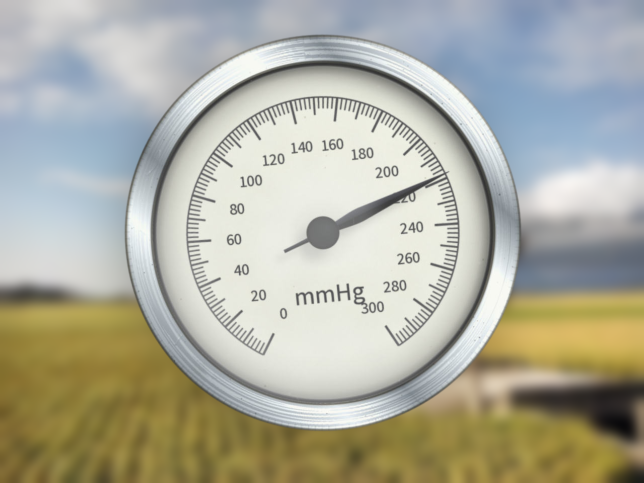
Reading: 218; mmHg
